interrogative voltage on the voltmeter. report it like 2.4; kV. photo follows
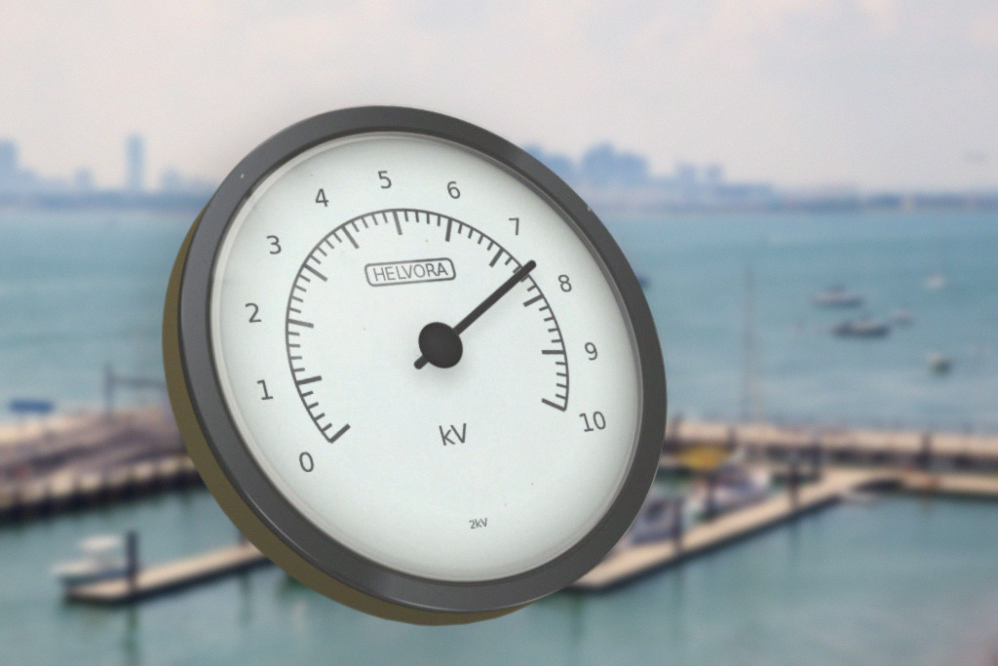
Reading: 7.5; kV
